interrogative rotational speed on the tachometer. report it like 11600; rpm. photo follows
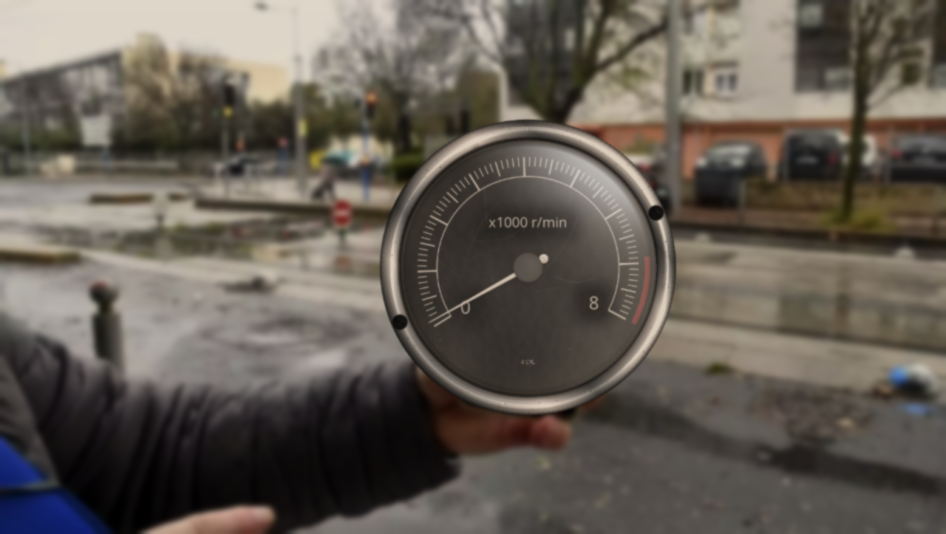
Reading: 100; rpm
